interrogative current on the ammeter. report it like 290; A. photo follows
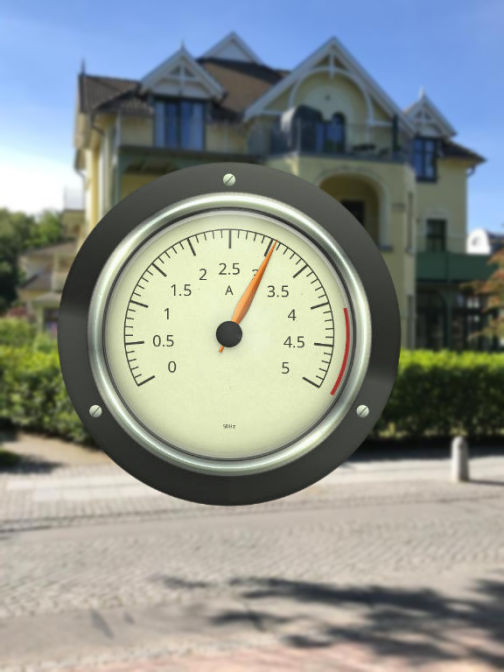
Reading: 3.05; A
